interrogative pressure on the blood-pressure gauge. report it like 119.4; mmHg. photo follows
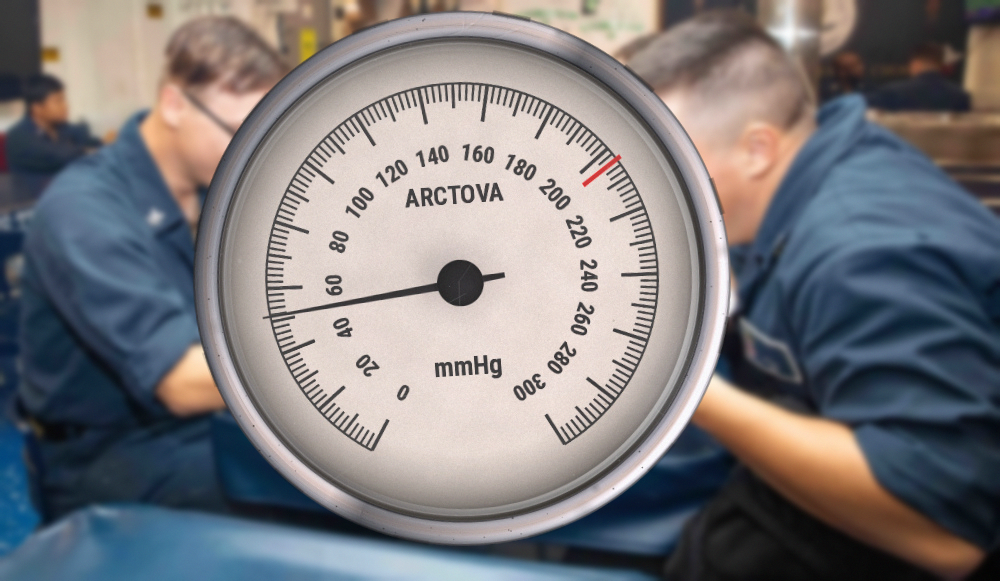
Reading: 52; mmHg
